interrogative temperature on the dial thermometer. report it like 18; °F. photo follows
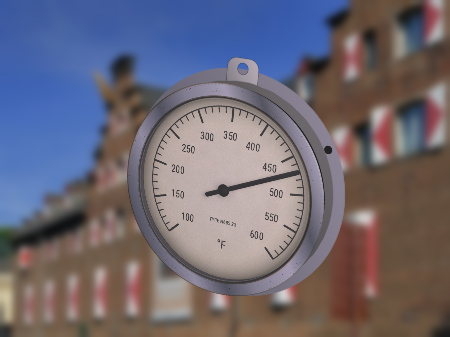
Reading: 470; °F
